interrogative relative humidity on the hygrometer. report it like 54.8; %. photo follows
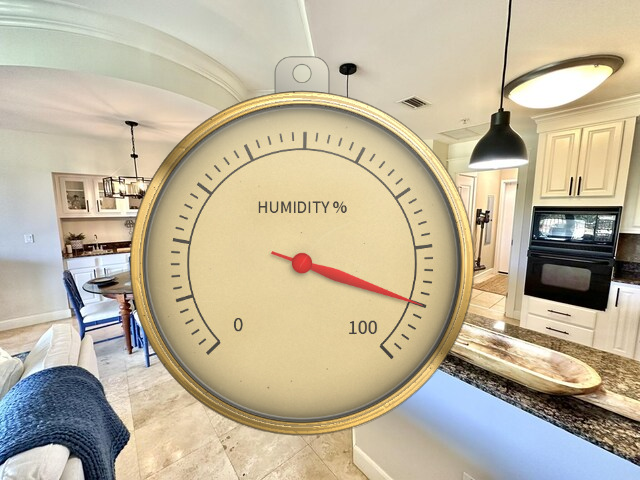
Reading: 90; %
